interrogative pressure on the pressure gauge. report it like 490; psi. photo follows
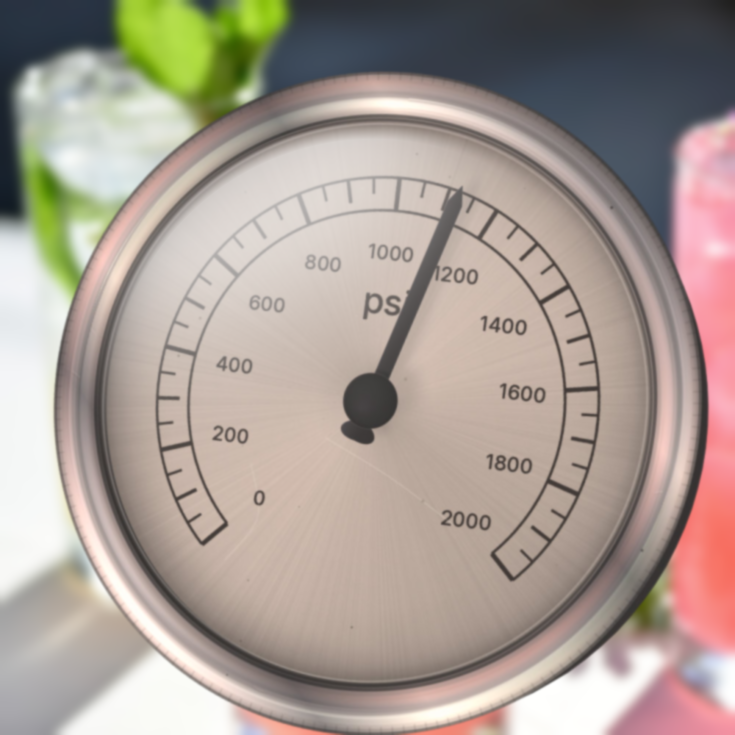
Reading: 1125; psi
